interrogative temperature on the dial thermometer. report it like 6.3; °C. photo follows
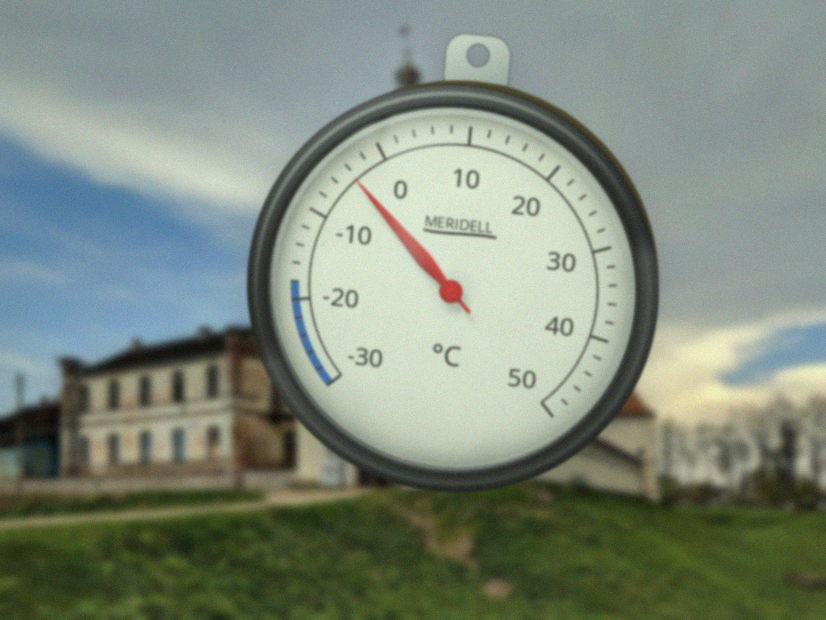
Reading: -4; °C
